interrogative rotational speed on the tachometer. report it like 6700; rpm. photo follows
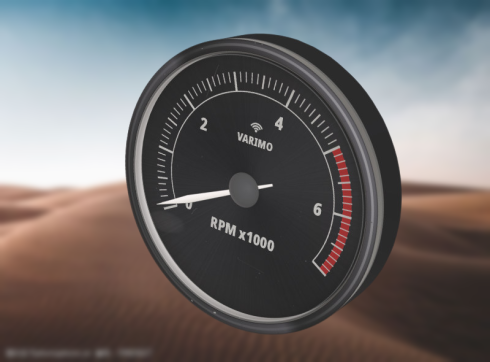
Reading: 100; rpm
